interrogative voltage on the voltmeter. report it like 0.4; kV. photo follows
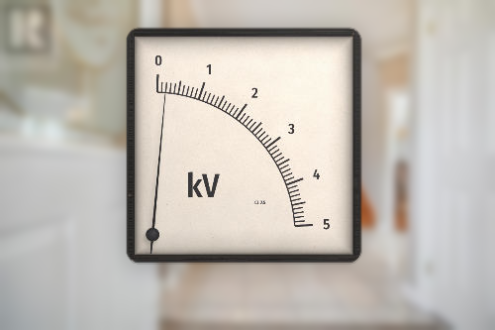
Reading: 0.2; kV
